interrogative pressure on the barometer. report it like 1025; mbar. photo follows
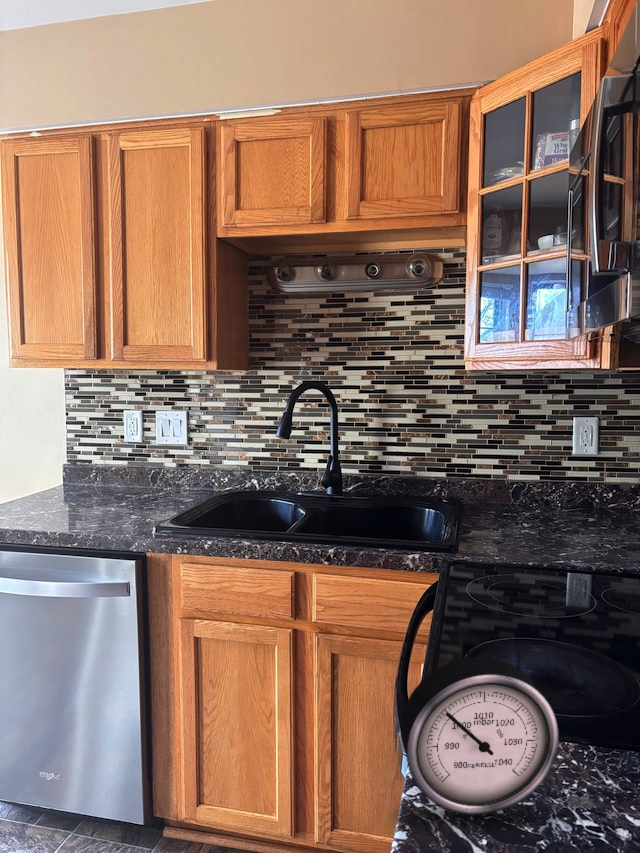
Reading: 1000; mbar
